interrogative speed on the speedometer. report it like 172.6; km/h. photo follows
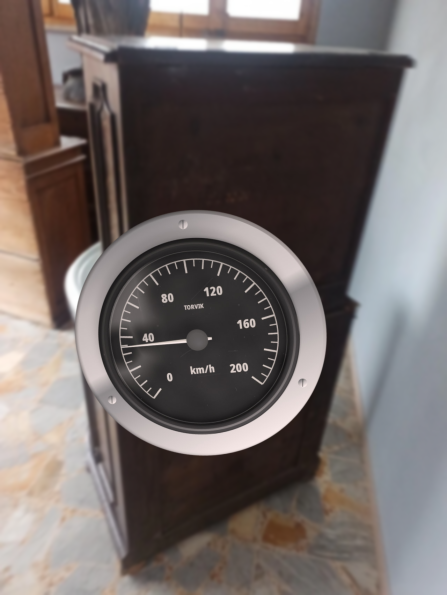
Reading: 35; km/h
